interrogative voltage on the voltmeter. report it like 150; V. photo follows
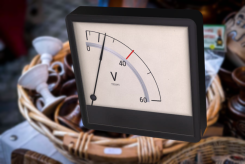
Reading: 25; V
